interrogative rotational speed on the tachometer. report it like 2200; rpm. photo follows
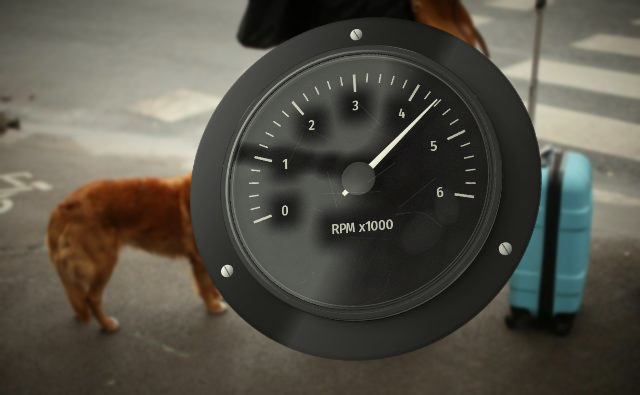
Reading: 4400; rpm
